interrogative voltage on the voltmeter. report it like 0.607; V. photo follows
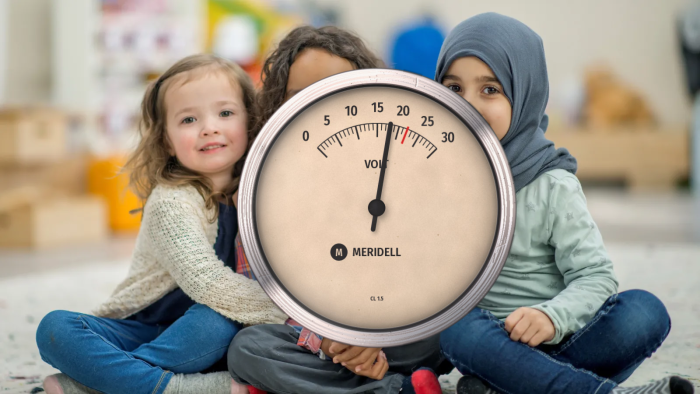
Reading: 18; V
